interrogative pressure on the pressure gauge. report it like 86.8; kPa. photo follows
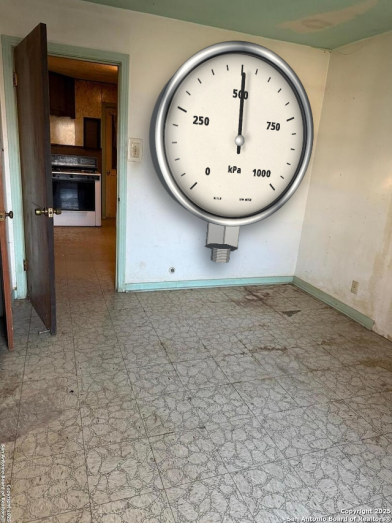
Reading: 500; kPa
